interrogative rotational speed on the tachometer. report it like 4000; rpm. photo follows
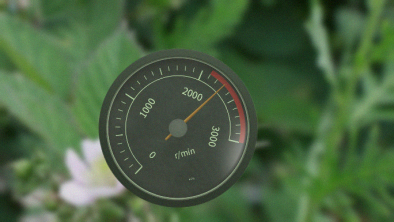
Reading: 2300; rpm
